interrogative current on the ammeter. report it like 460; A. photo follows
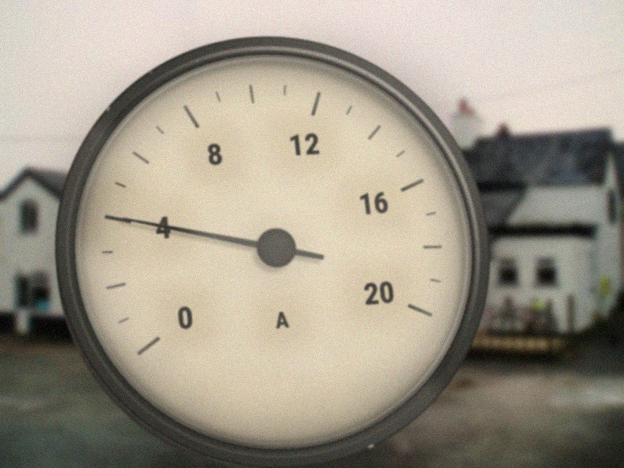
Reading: 4; A
